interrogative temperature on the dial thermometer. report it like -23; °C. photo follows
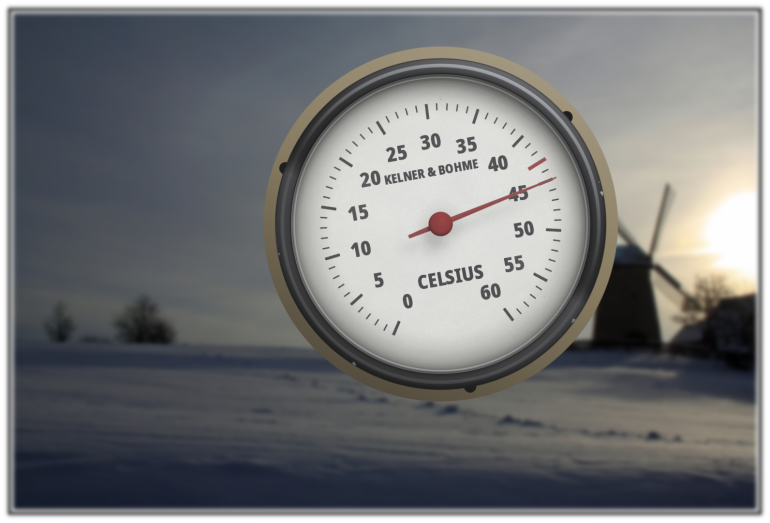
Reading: 45; °C
